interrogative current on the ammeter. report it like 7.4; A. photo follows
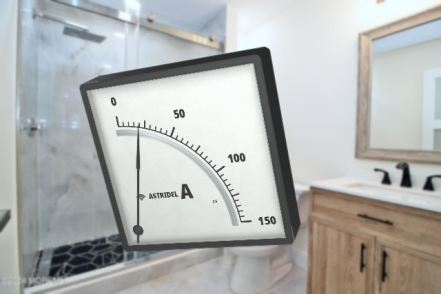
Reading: 20; A
